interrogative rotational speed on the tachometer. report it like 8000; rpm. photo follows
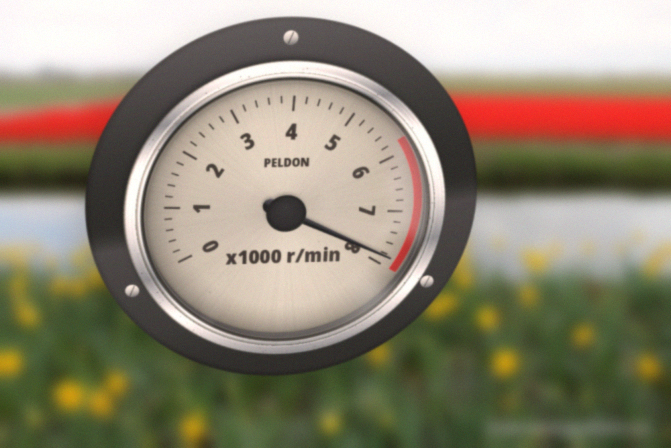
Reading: 7800; rpm
